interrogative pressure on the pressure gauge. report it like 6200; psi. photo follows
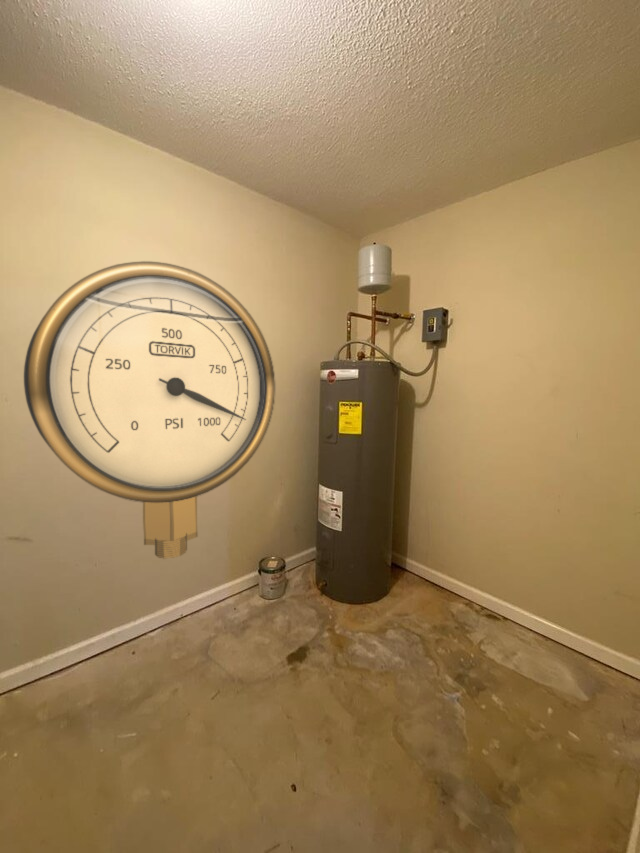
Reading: 925; psi
